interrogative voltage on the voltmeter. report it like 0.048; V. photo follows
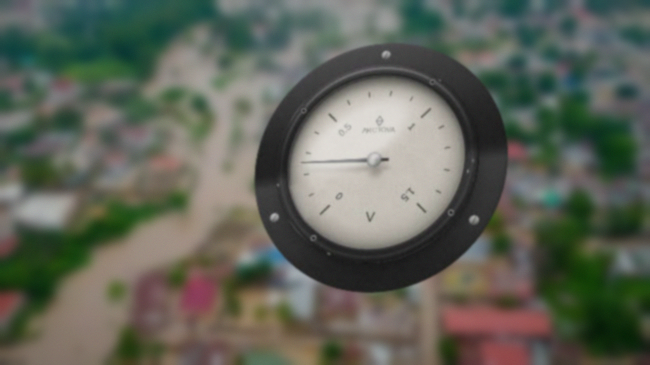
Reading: 0.25; V
